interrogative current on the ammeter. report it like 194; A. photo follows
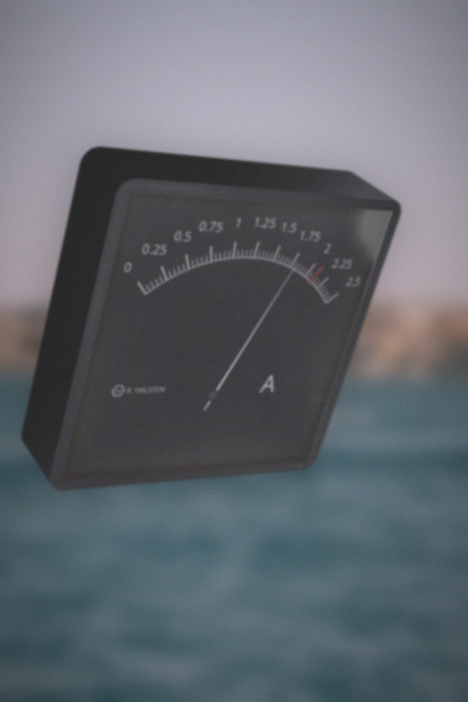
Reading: 1.75; A
